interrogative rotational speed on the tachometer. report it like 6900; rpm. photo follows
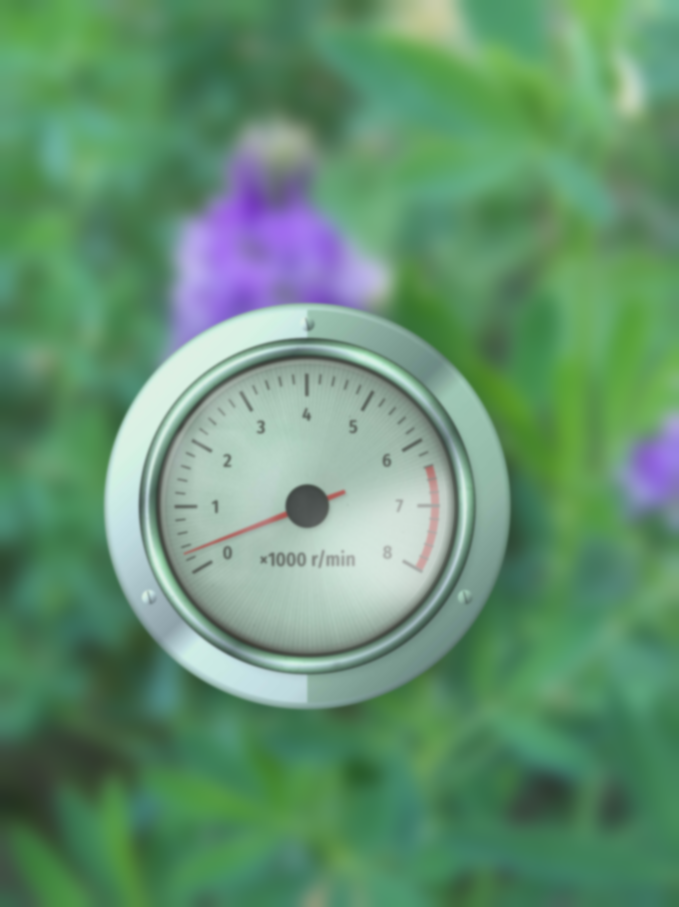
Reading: 300; rpm
